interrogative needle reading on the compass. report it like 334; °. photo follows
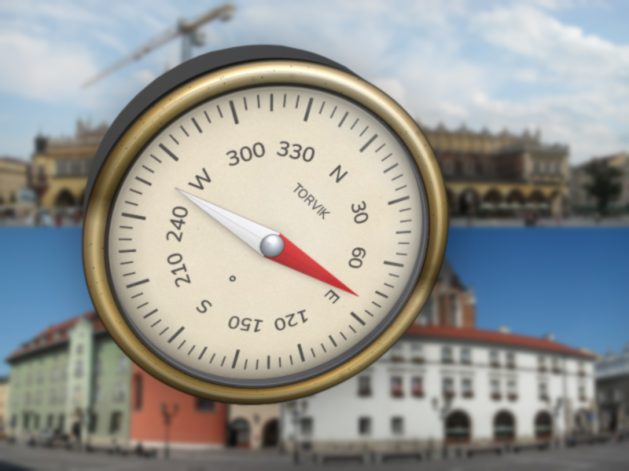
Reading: 80; °
